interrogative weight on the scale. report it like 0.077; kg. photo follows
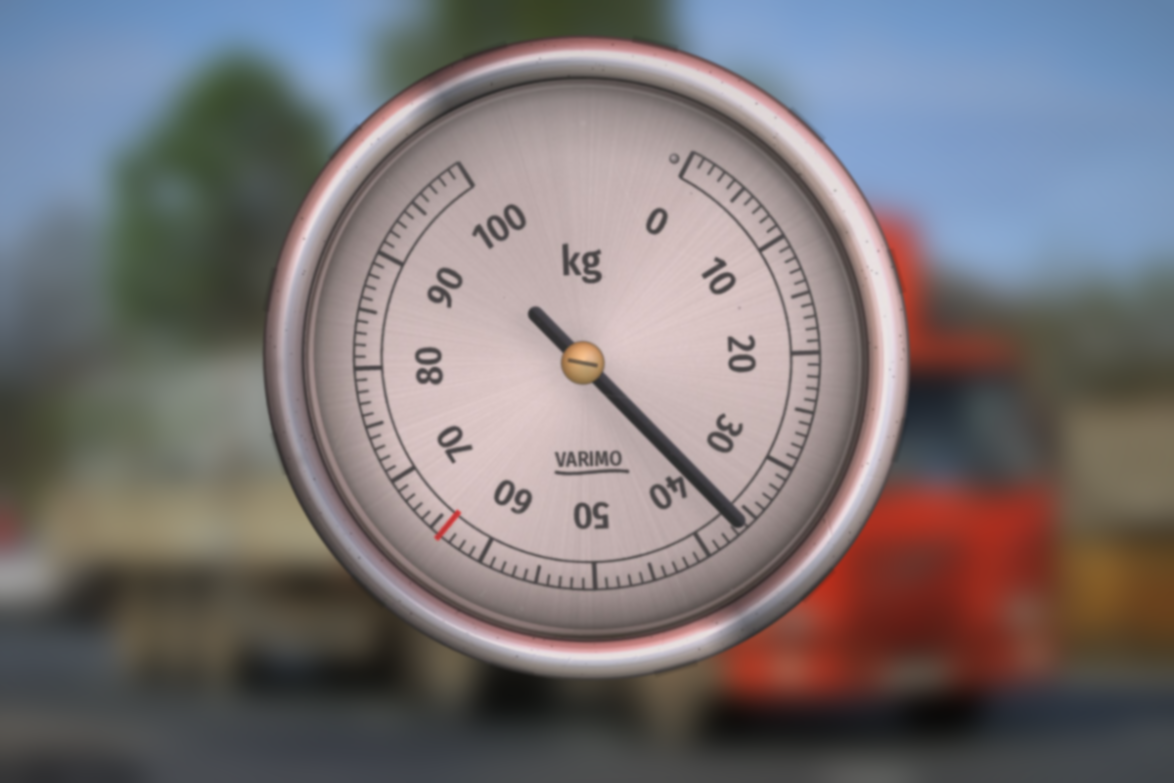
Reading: 36; kg
